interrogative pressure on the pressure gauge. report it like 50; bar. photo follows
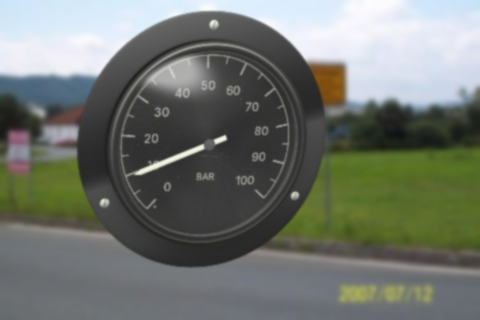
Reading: 10; bar
